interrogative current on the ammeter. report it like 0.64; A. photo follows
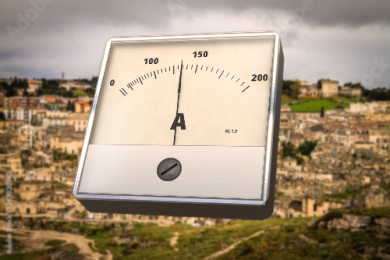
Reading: 135; A
